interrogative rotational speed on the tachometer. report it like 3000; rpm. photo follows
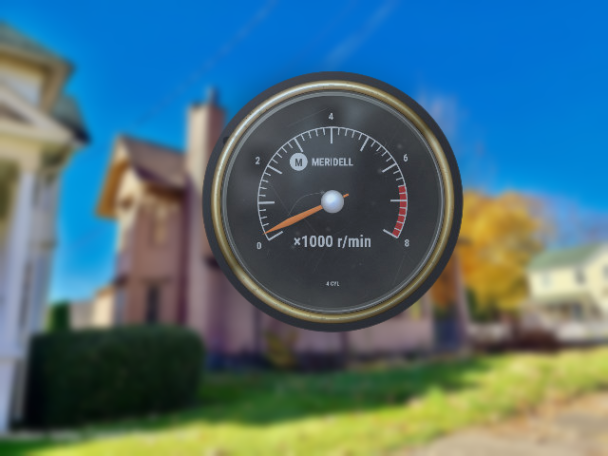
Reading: 200; rpm
